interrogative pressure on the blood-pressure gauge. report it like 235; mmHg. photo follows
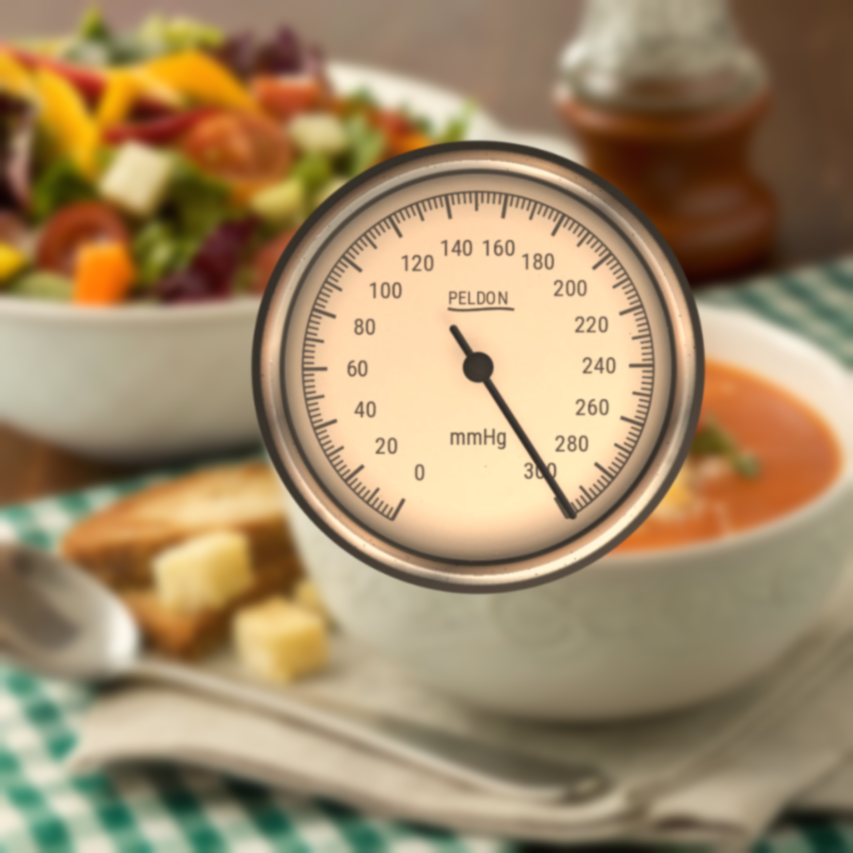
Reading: 298; mmHg
